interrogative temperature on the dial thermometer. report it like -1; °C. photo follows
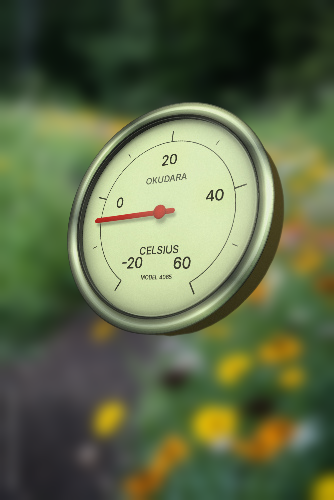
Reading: -5; °C
